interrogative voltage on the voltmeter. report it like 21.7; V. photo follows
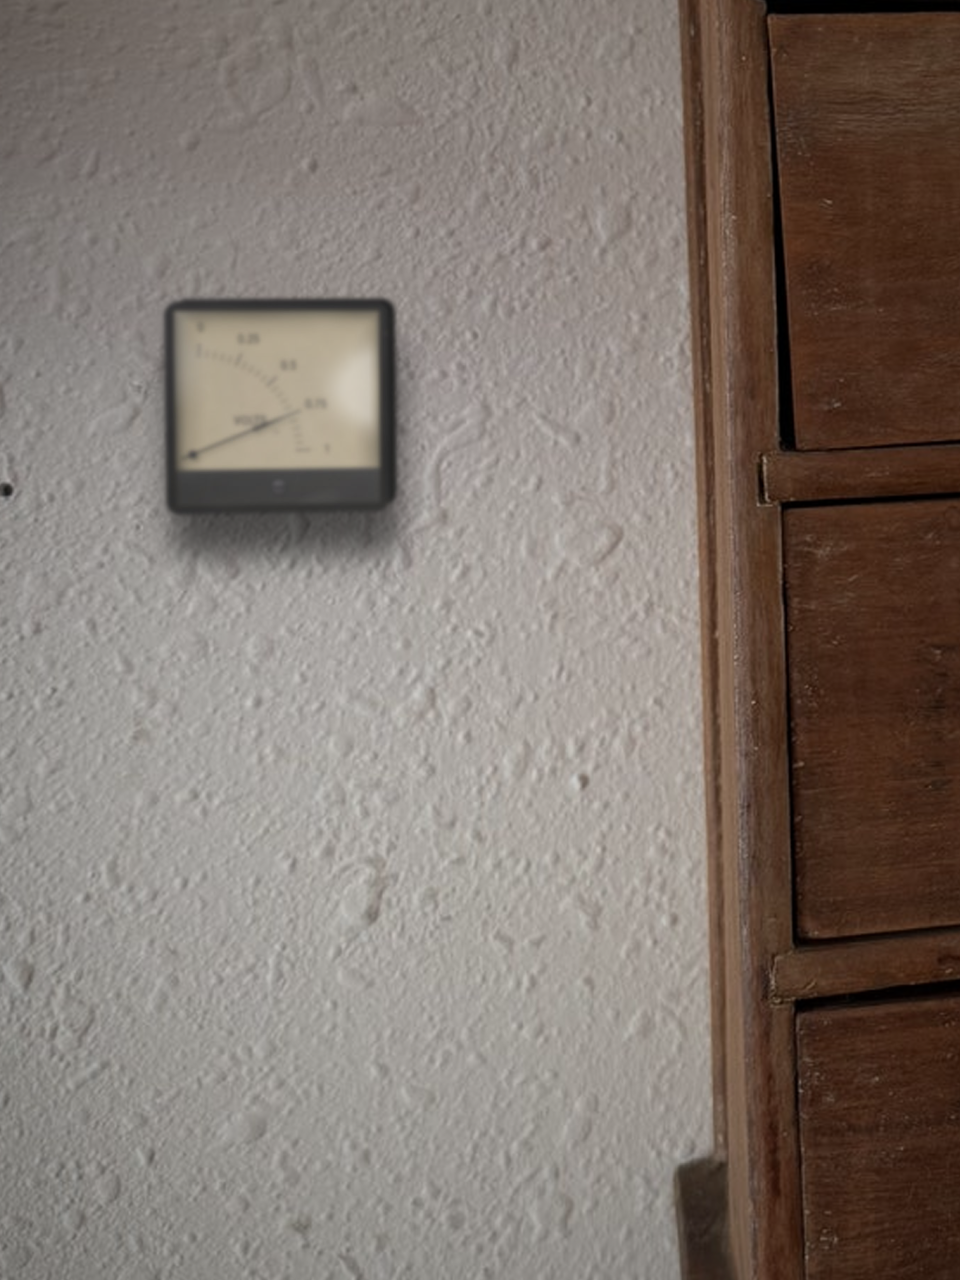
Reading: 0.75; V
